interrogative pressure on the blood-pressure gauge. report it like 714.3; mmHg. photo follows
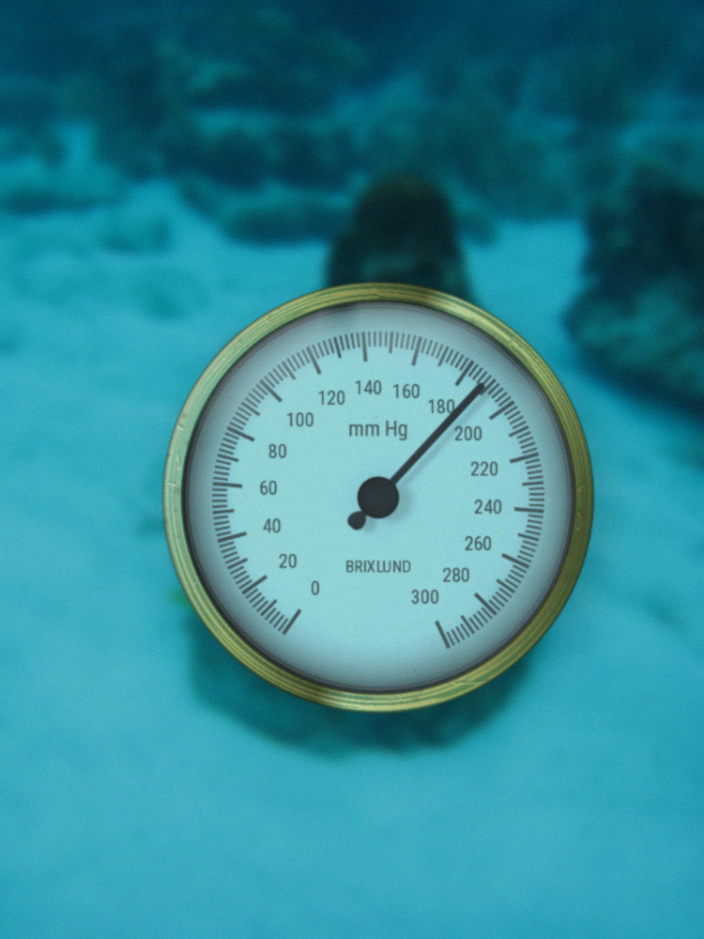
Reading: 188; mmHg
